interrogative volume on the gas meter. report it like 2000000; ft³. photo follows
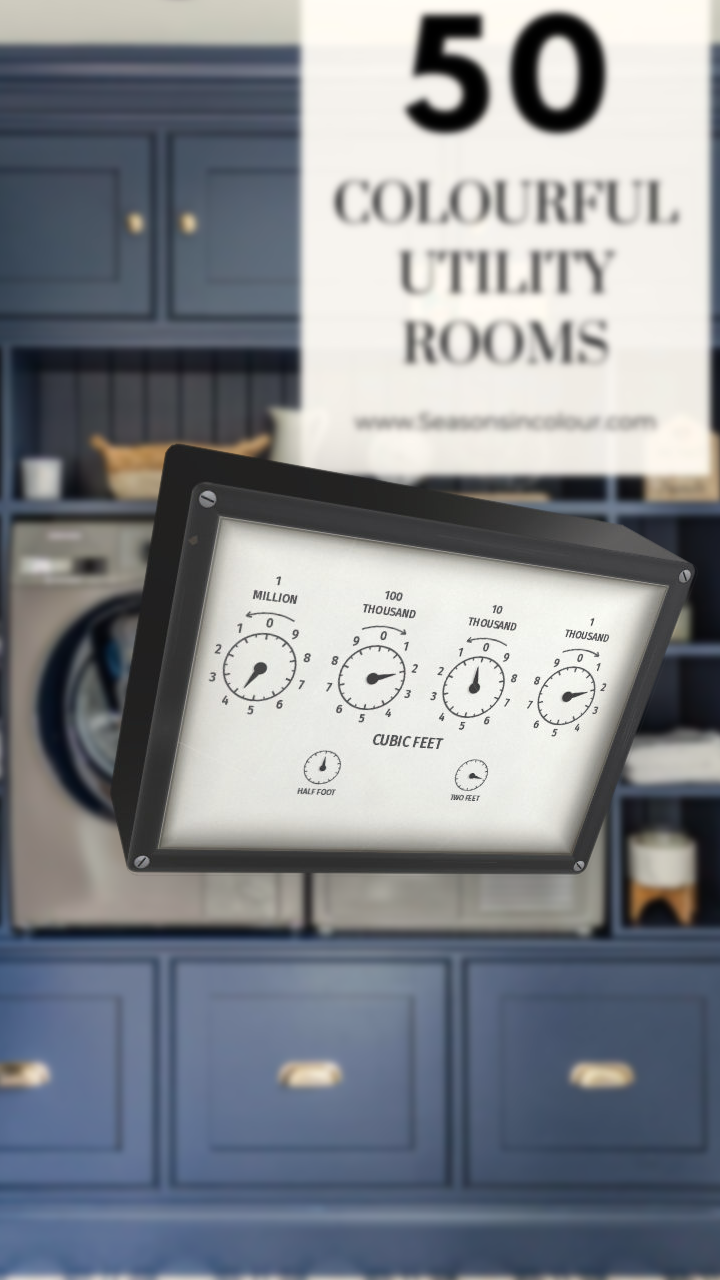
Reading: 420200; ft³
